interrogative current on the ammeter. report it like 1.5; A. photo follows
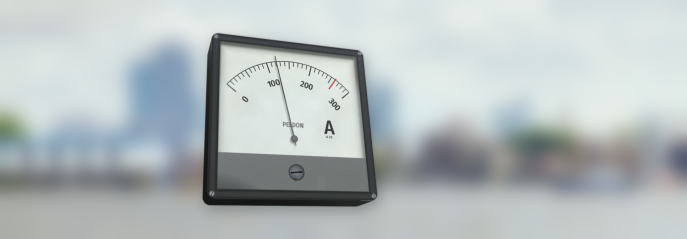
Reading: 120; A
